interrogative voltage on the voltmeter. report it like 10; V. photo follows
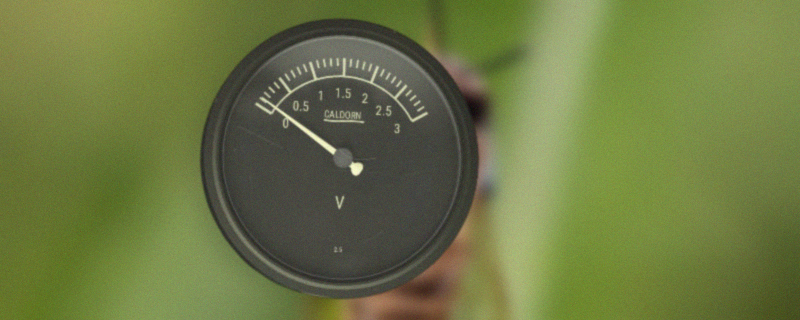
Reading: 0.1; V
